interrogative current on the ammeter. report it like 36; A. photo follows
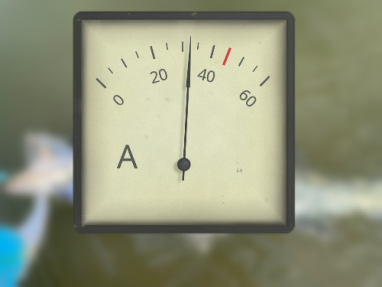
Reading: 32.5; A
